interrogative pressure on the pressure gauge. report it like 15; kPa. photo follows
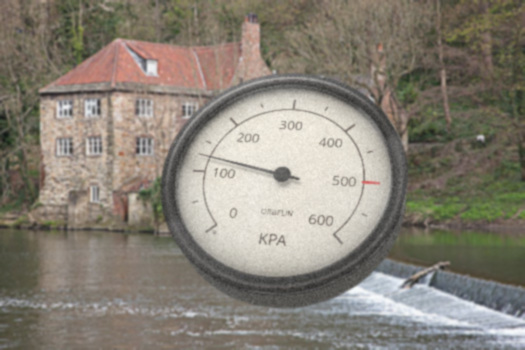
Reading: 125; kPa
